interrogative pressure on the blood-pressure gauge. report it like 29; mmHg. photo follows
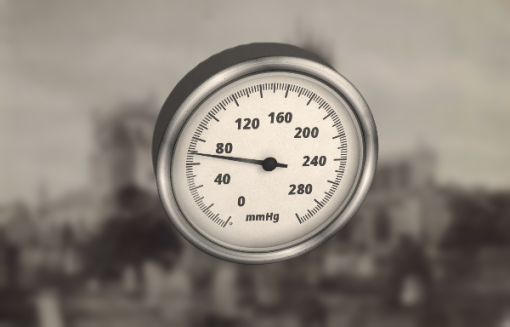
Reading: 70; mmHg
